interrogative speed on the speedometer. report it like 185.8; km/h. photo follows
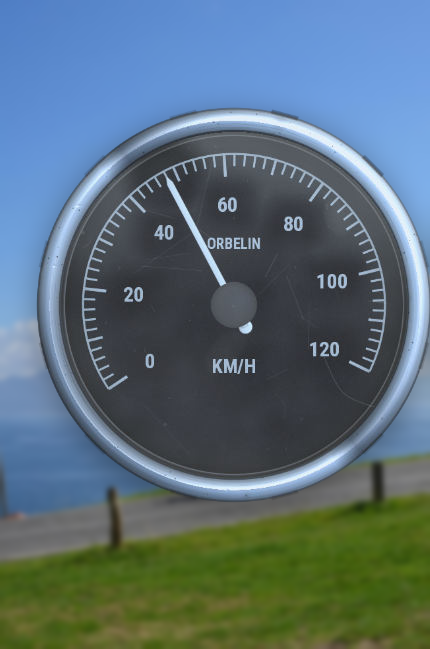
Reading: 48; km/h
